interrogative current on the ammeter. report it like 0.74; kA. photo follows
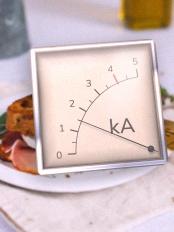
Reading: 1.5; kA
